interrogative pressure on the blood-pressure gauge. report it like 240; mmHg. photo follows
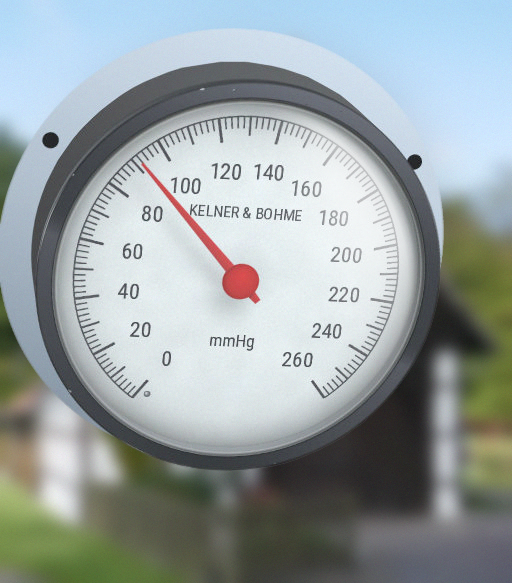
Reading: 92; mmHg
